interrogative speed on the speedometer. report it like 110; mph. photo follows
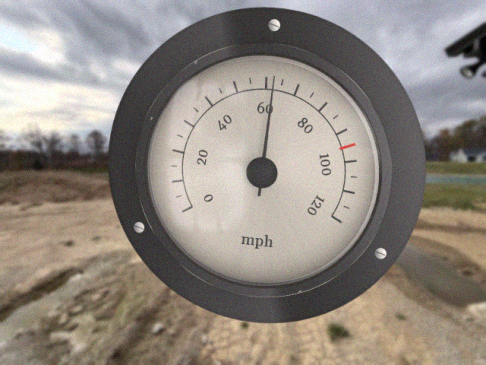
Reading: 62.5; mph
